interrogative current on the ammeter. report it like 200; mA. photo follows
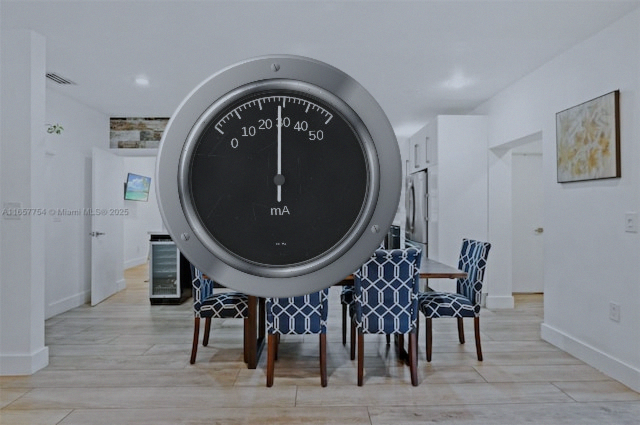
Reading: 28; mA
